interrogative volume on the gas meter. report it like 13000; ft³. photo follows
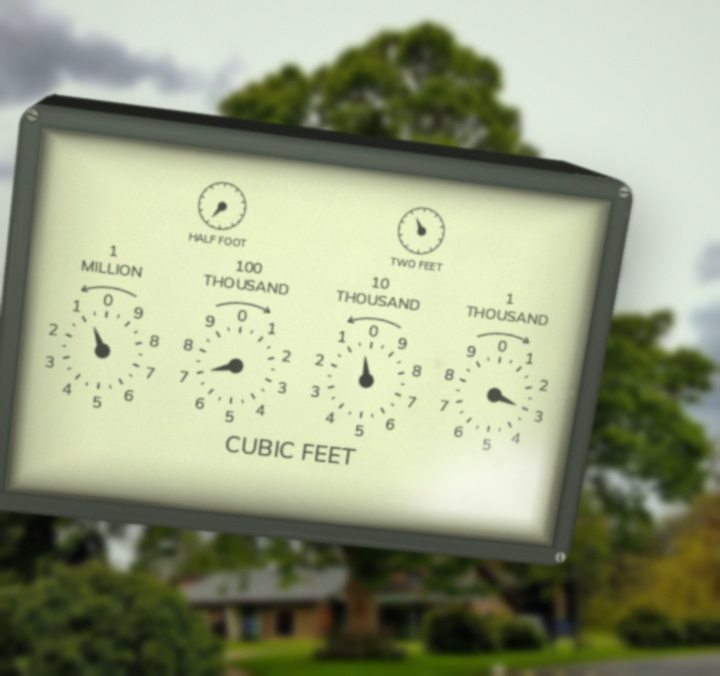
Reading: 70300; ft³
